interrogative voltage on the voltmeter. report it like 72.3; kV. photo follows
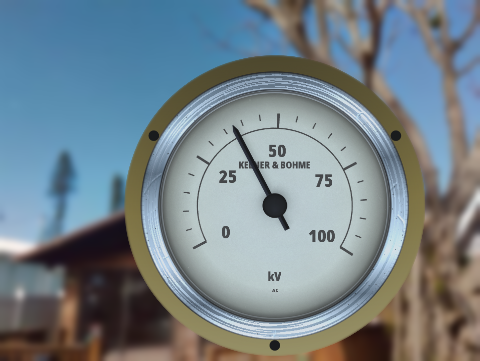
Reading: 37.5; kV
